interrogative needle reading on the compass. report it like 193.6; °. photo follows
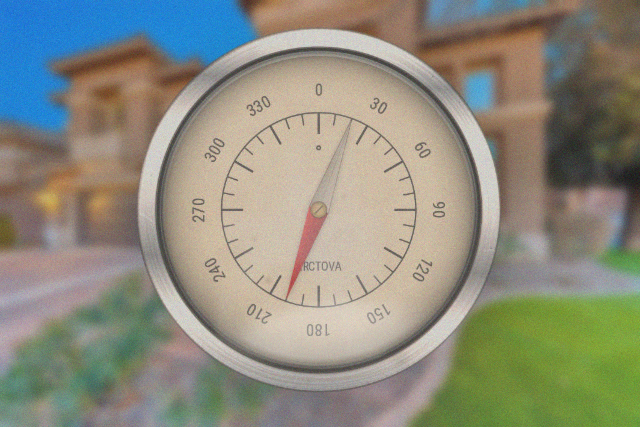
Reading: 200; °
